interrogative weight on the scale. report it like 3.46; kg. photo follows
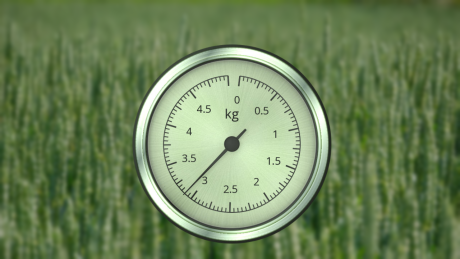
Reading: 3.1; kg
